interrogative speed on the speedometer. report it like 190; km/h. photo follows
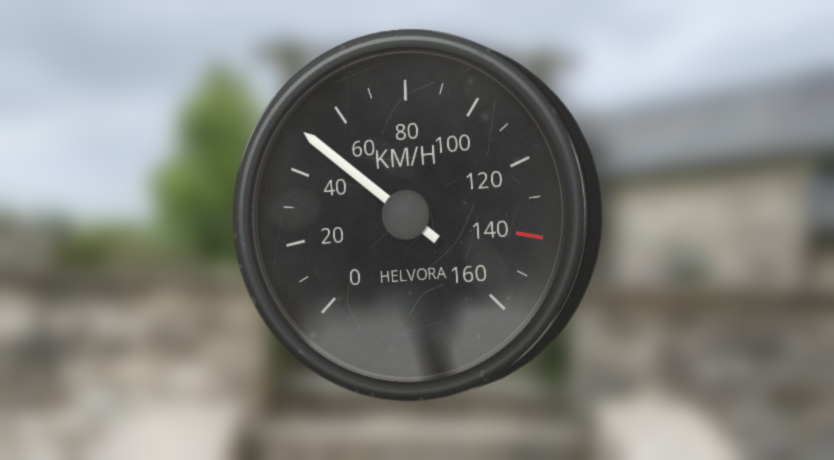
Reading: 50; km/h
